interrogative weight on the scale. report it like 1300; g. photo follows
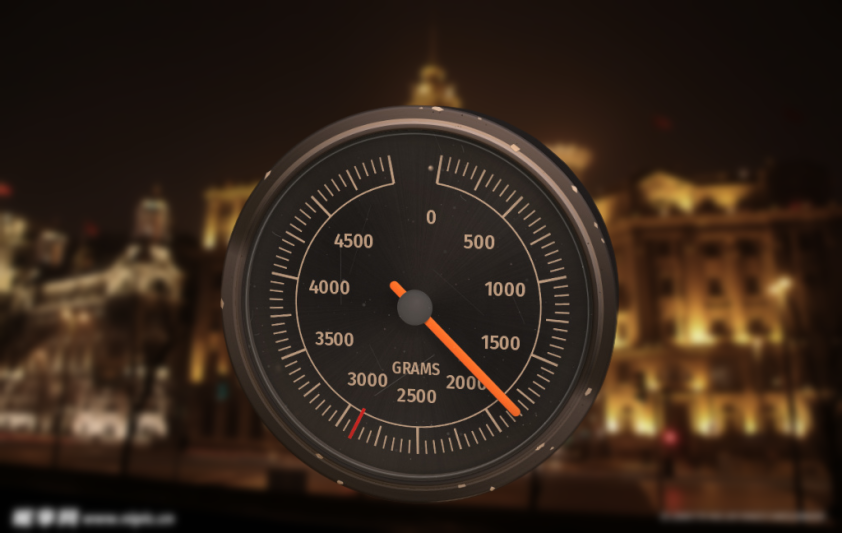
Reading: 1850; g
